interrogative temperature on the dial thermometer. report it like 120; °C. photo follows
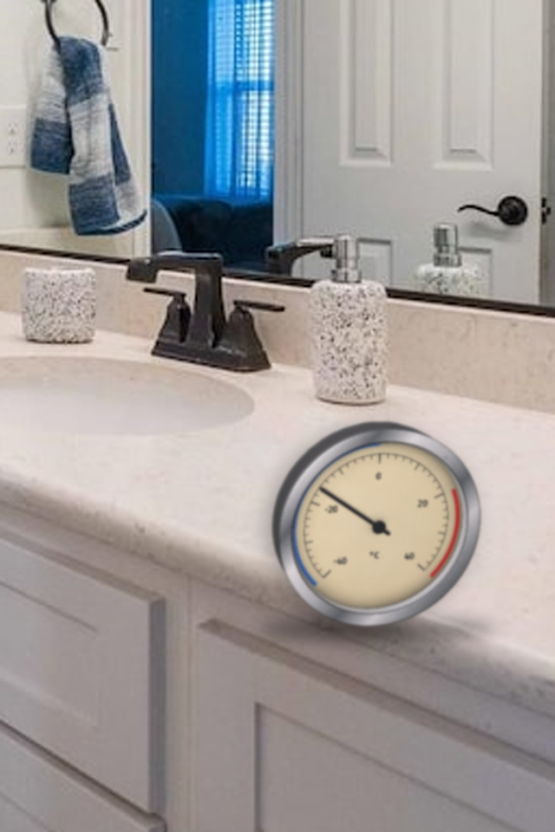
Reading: -16; °C
